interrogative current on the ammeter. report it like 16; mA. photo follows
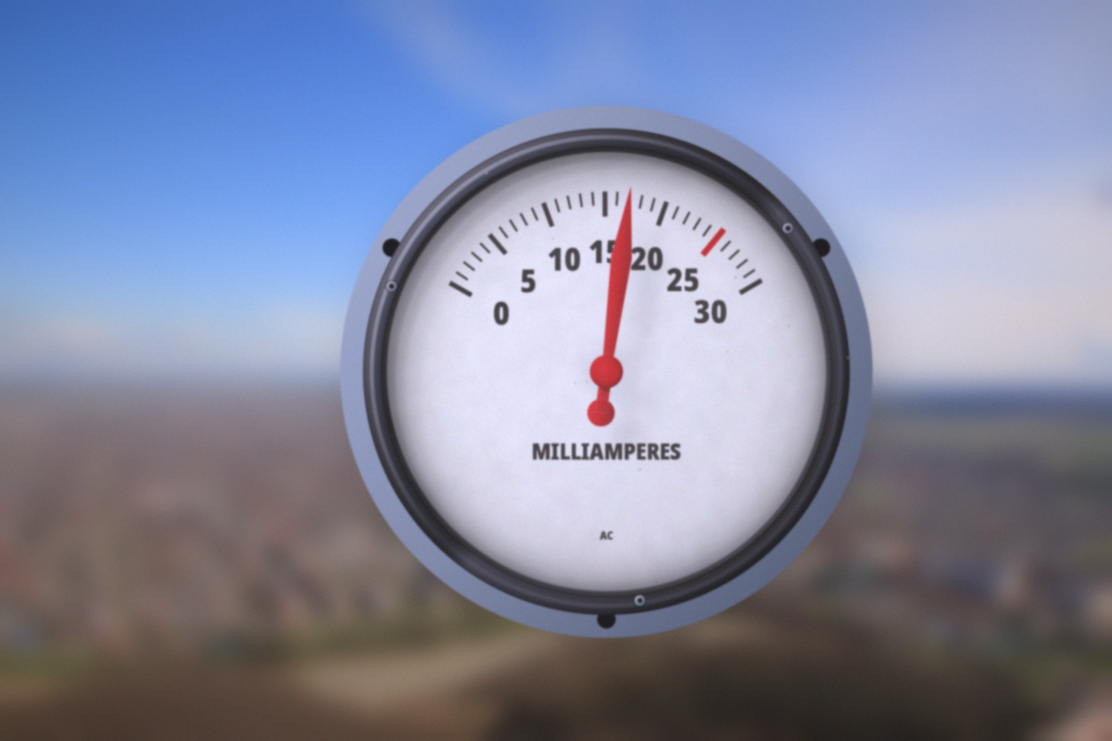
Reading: 17; mA
